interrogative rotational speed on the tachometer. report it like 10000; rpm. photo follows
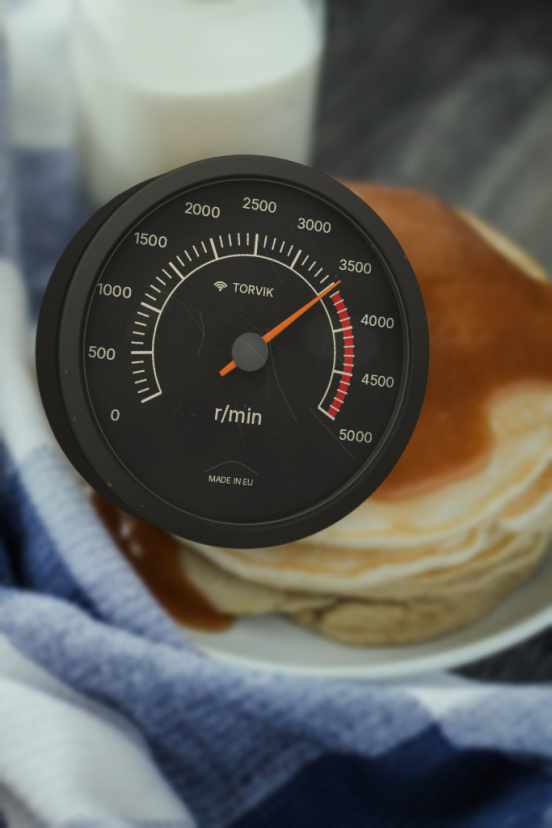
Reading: 3500; rpm
